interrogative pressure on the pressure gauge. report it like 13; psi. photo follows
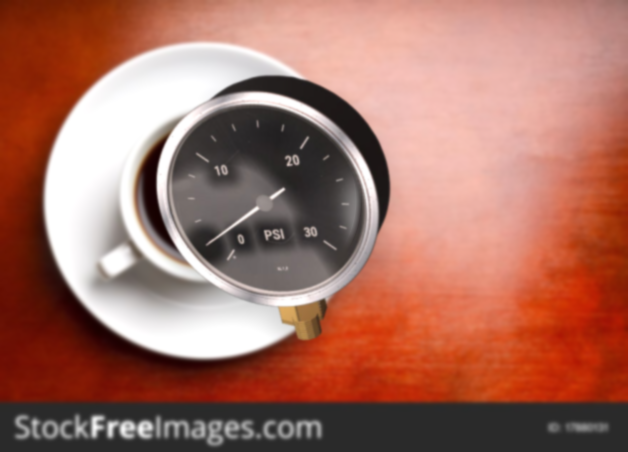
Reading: 2; psi
